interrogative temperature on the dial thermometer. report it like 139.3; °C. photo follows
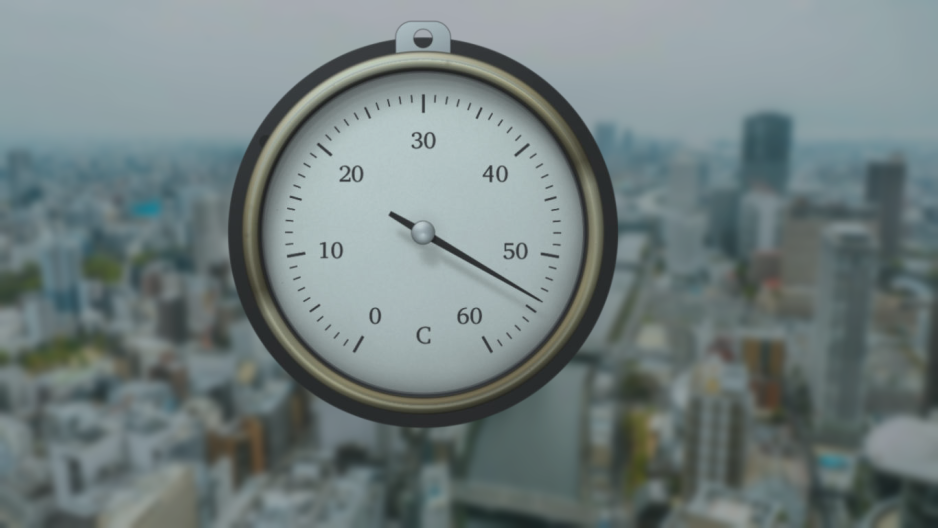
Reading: 54; °C
